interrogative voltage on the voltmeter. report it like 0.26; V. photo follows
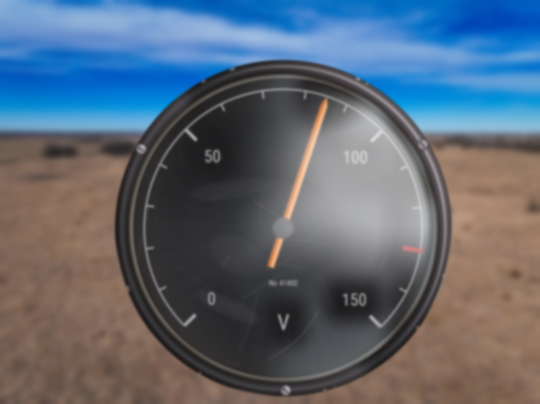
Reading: 85; V
